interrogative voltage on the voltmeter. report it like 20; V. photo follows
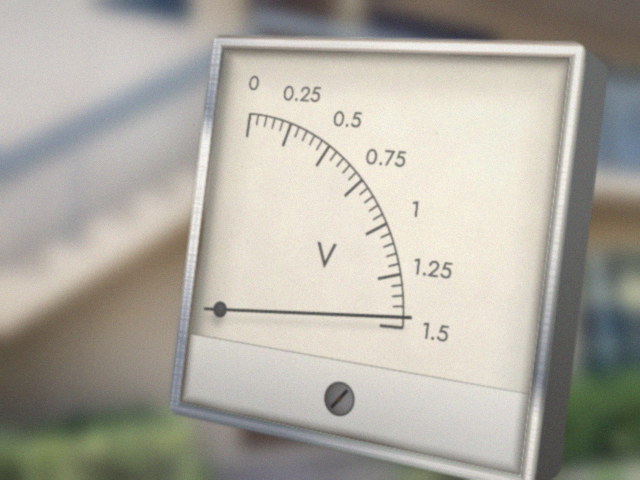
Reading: 1.45; V
